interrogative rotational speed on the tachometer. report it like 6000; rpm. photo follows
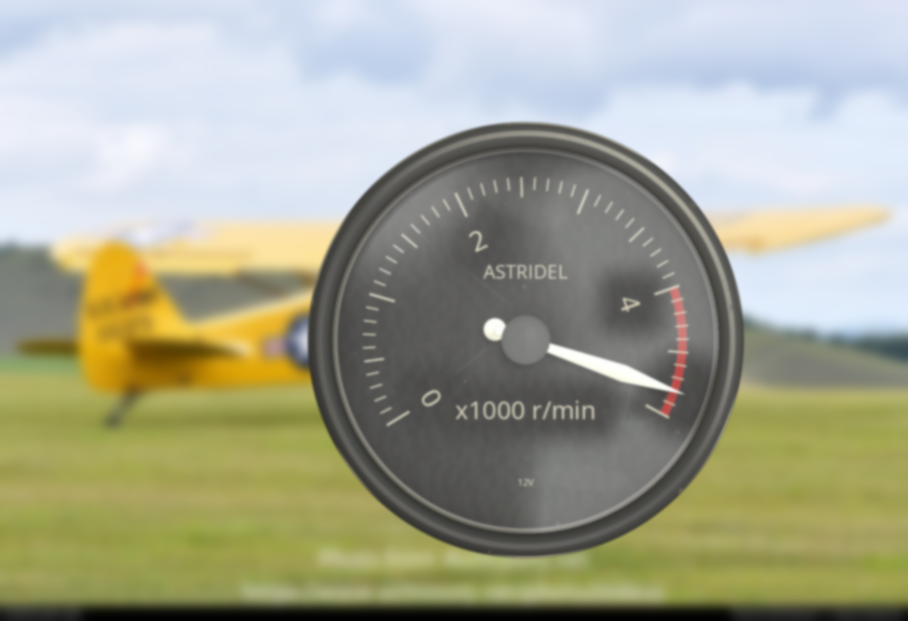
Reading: 4800; rpm
